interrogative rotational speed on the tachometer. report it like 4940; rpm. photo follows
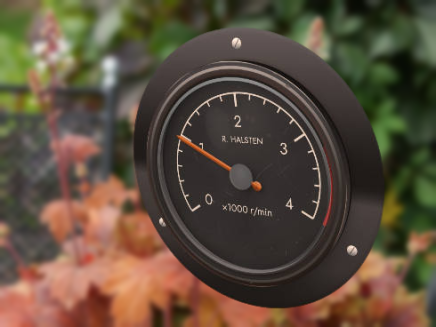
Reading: 1000; rpm
